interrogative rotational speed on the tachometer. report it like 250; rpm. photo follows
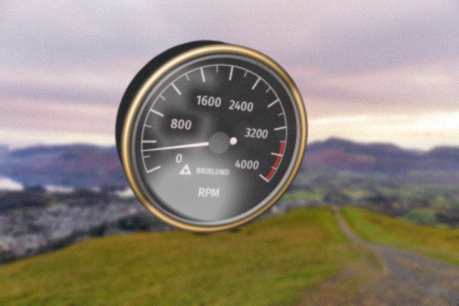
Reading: 300; rpm
